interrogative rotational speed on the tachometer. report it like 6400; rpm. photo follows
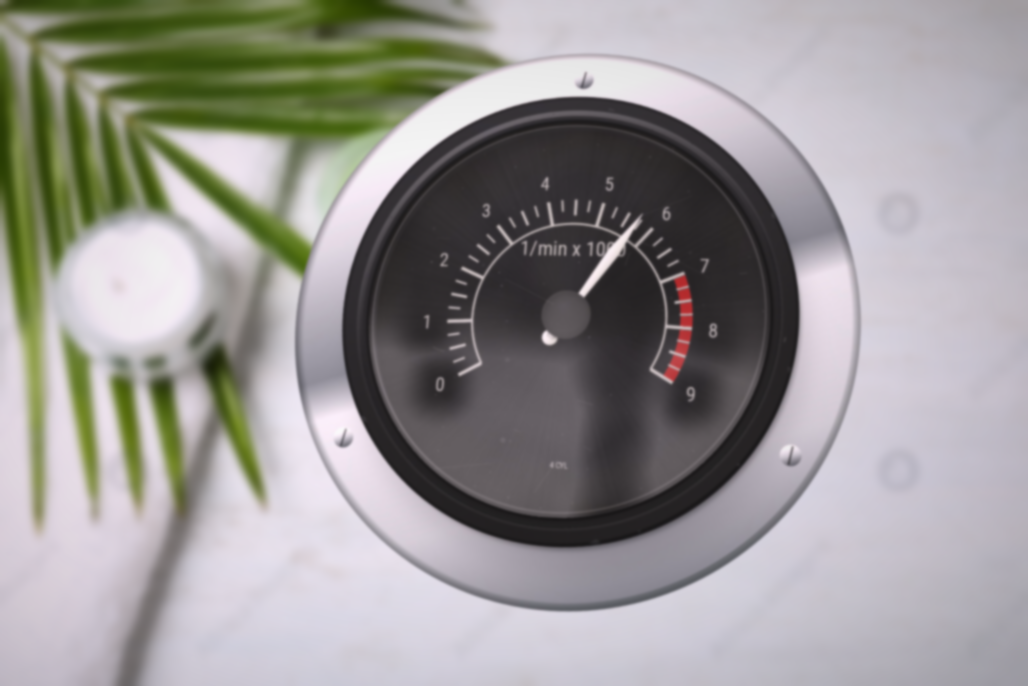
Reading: 5750; rpm
